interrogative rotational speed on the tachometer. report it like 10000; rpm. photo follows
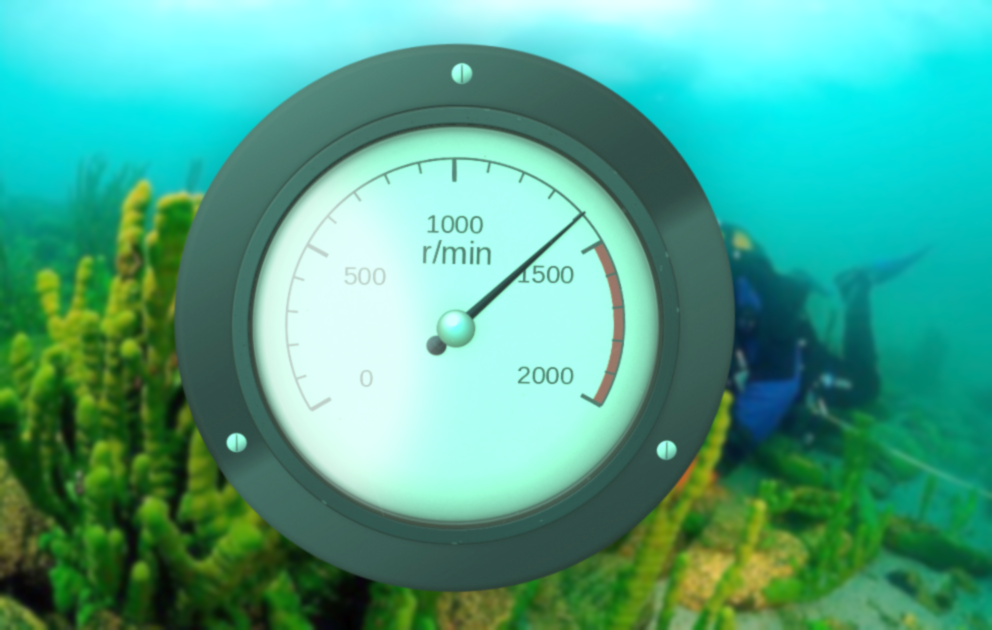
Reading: 1400; rpm
